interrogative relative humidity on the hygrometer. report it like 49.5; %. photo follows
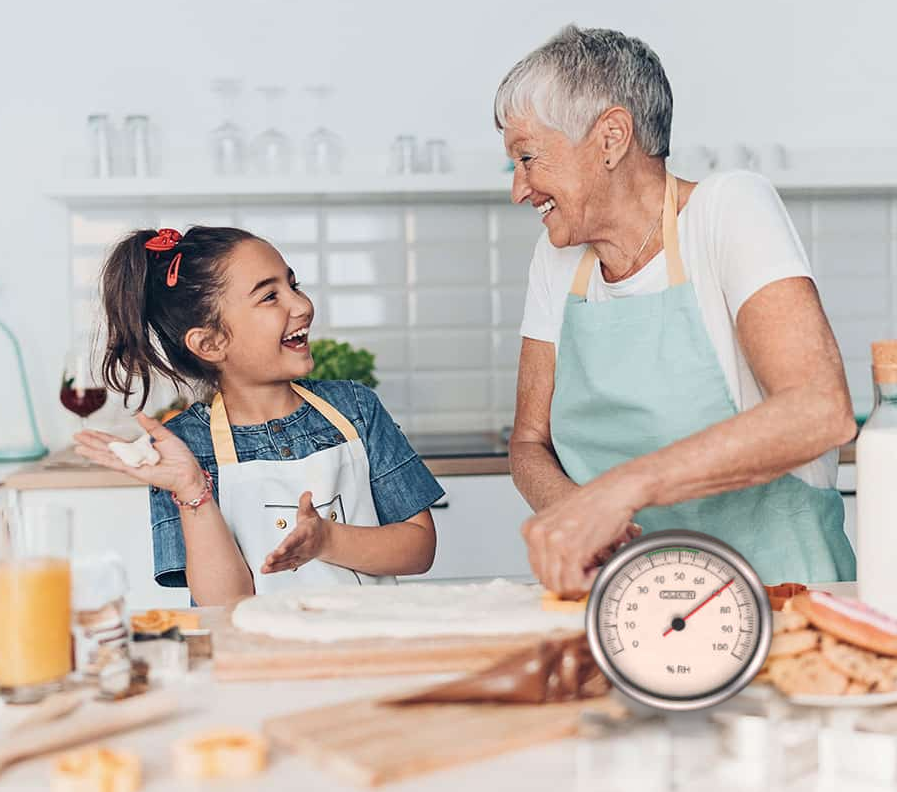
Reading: 70; %
